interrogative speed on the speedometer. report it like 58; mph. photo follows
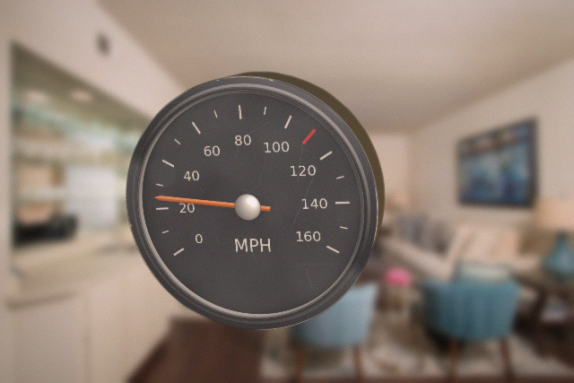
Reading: 25; mph
